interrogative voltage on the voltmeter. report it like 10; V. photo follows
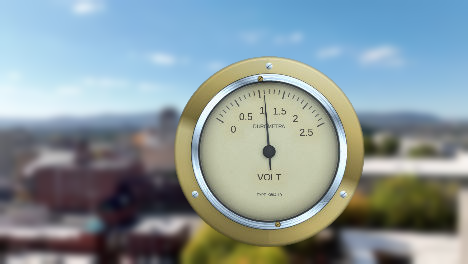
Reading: 1.1; V
